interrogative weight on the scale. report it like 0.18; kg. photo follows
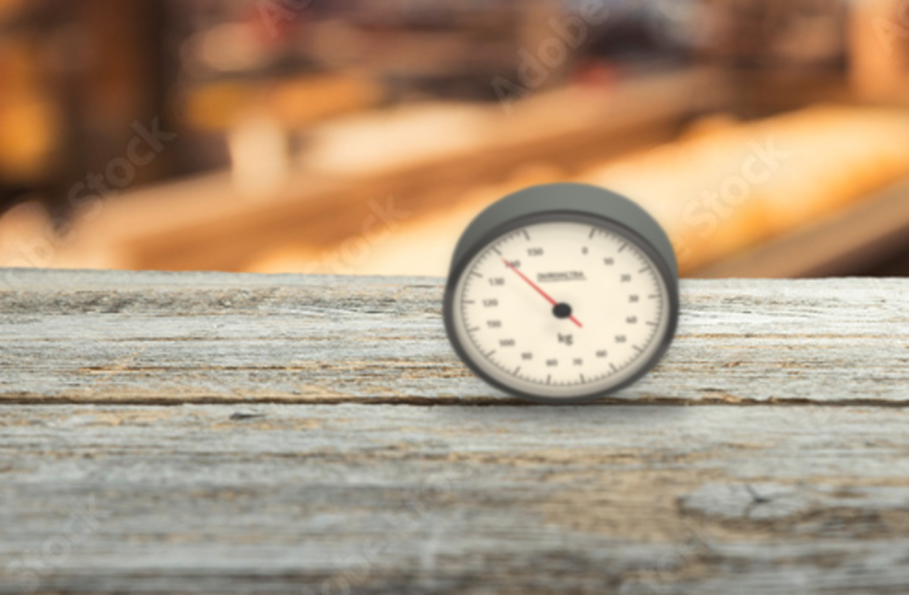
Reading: 140; kg
